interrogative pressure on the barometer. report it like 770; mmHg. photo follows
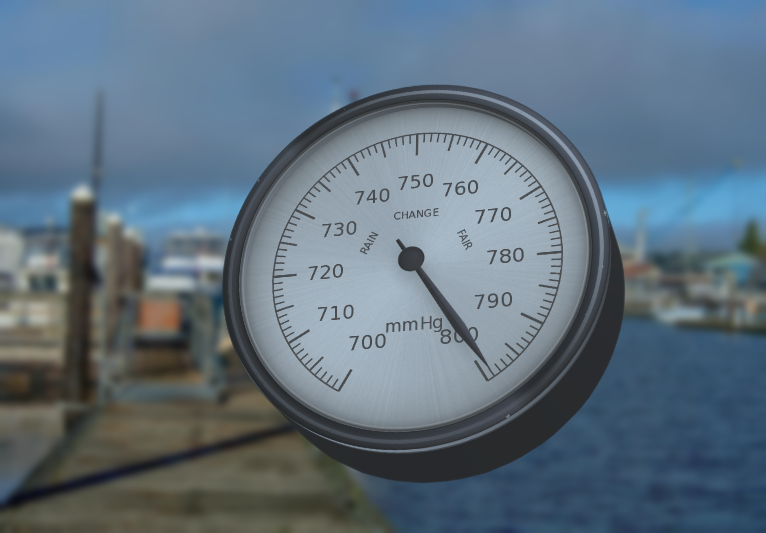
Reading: 799; mmHg
